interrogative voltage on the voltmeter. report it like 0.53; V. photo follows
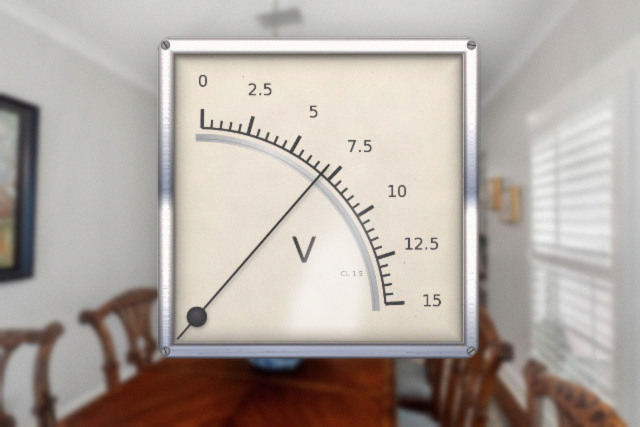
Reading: 7; V
